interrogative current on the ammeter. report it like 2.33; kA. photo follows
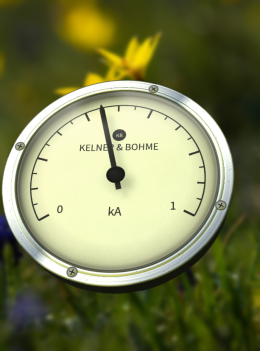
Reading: 0.45; kA
